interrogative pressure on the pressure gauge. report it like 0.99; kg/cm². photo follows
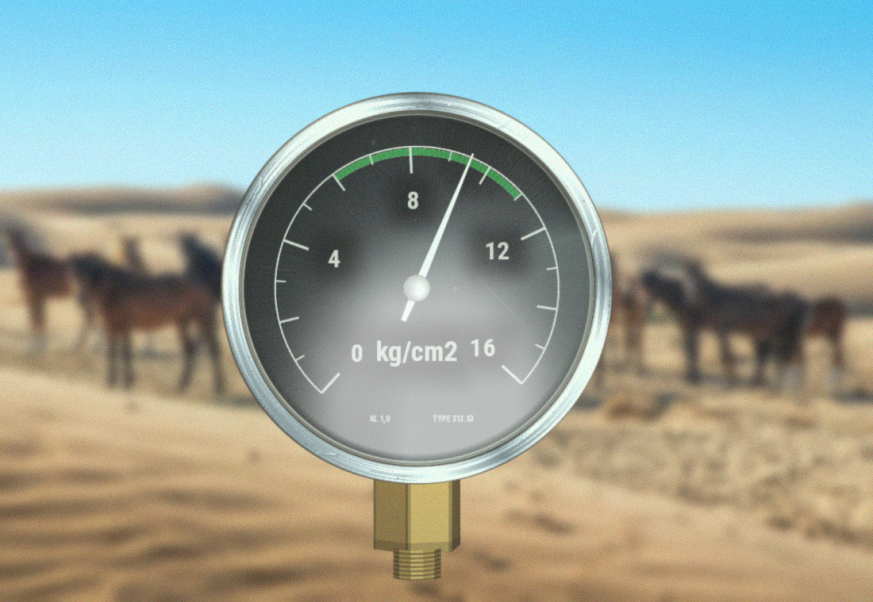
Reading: 9.5; kg/cm²
